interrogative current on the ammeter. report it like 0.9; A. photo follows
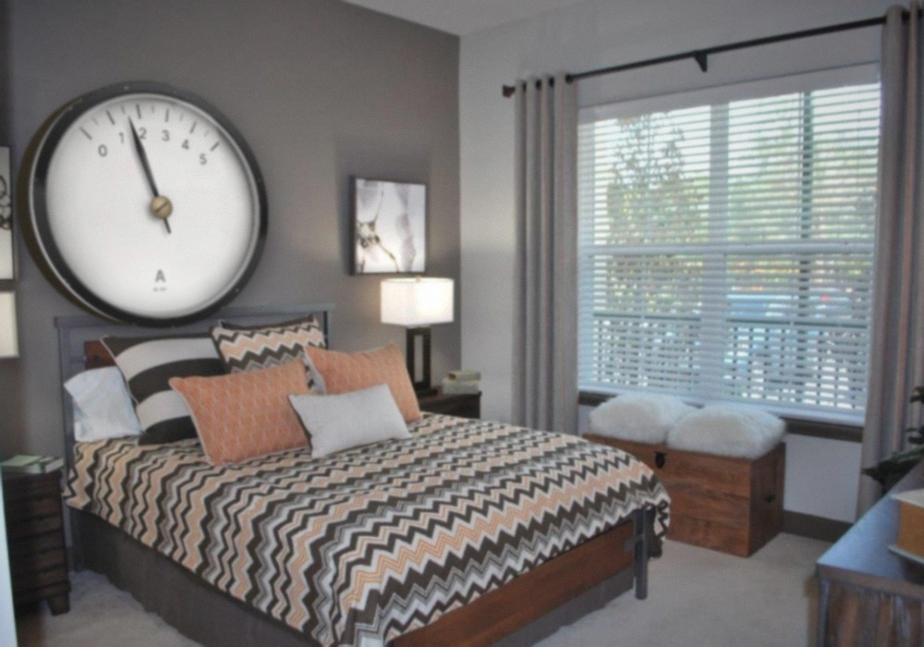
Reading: 1.5; A
